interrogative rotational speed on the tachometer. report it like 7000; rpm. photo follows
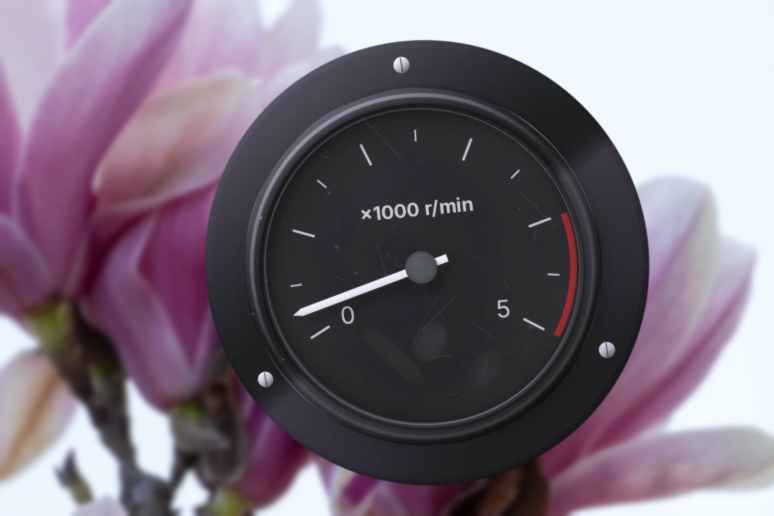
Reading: 250; rpm
